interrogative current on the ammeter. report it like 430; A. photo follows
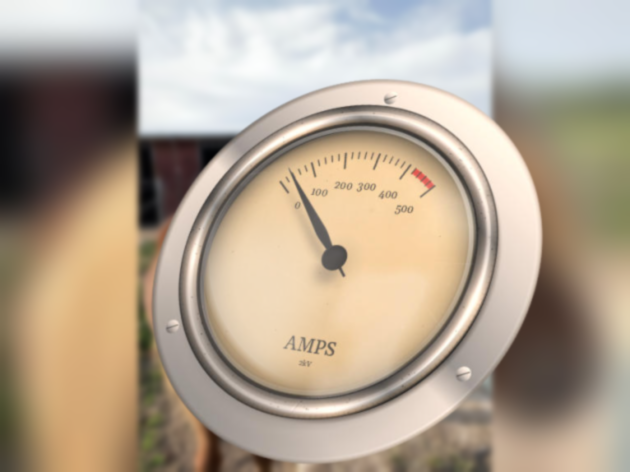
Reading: 40; A
